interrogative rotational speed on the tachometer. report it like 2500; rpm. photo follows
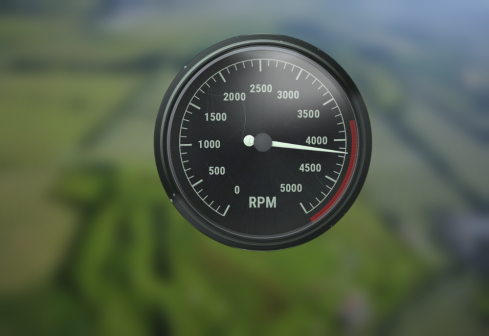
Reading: 4150; rpm
